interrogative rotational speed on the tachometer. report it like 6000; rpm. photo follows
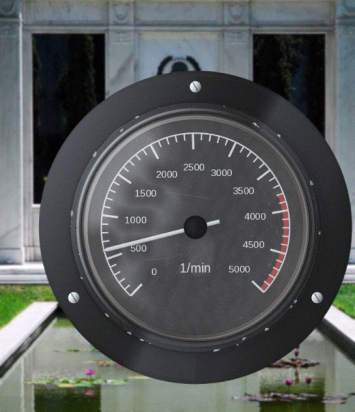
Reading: 600; rpm
